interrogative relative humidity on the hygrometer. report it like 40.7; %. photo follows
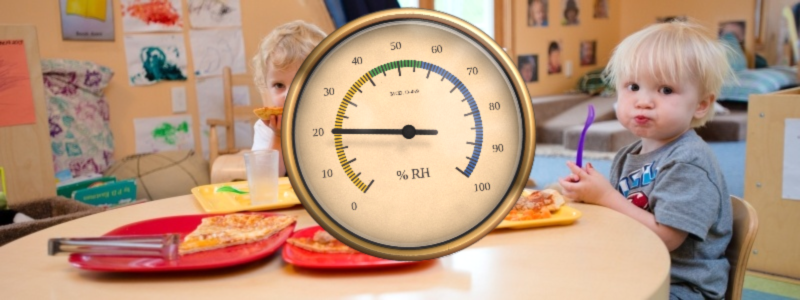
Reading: 20; %
